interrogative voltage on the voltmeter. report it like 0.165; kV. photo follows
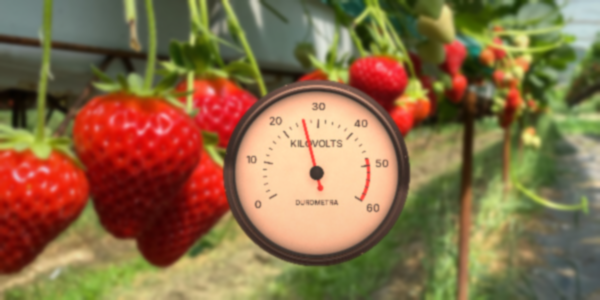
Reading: 26; kV
